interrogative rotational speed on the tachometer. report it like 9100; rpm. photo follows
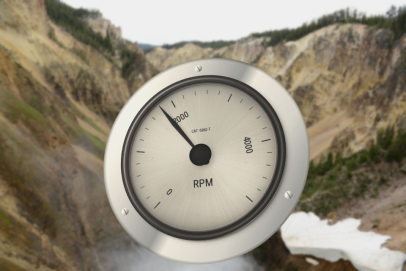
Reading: 1800; rpm
